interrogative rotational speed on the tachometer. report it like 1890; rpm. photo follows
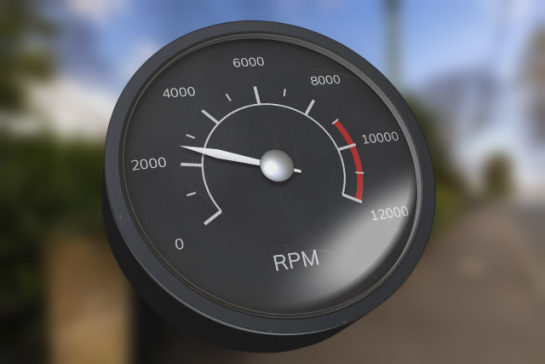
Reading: 2500; rpm
